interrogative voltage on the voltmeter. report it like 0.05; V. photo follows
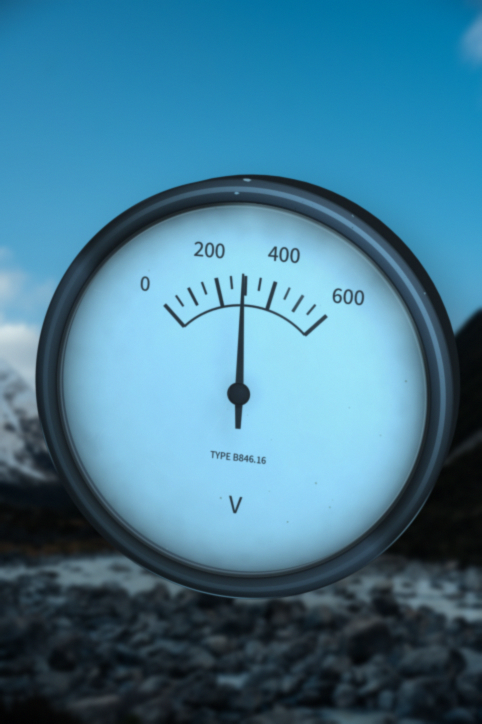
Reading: 300; V
